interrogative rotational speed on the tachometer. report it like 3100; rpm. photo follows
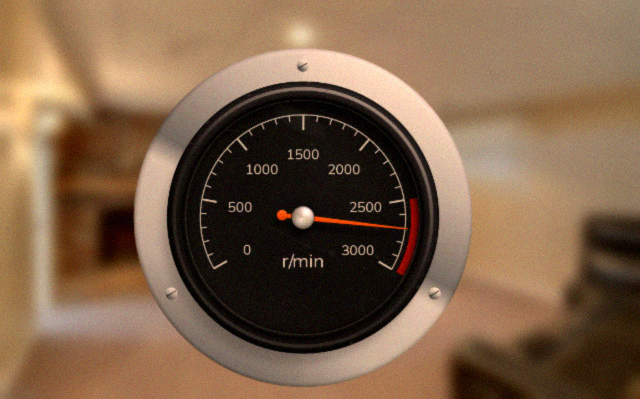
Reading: 2700; rpm
